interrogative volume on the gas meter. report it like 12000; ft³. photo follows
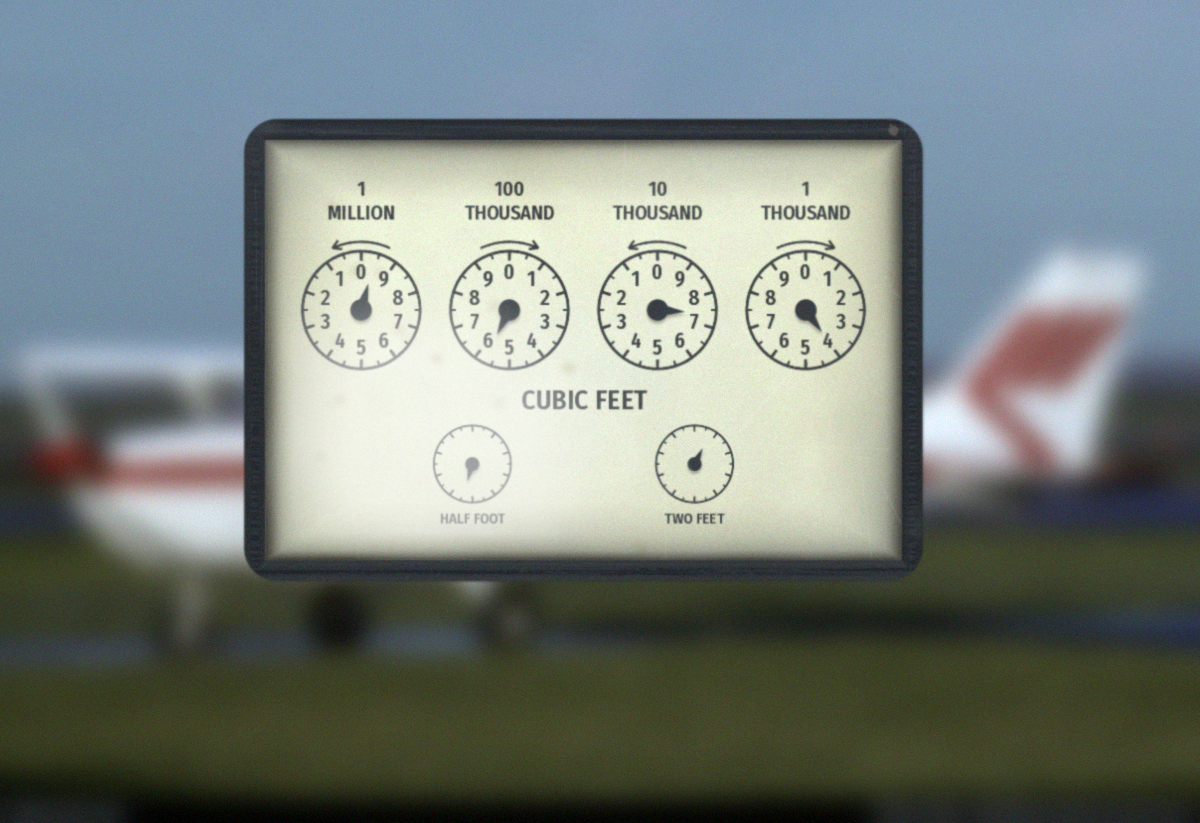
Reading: 957400; ft³
